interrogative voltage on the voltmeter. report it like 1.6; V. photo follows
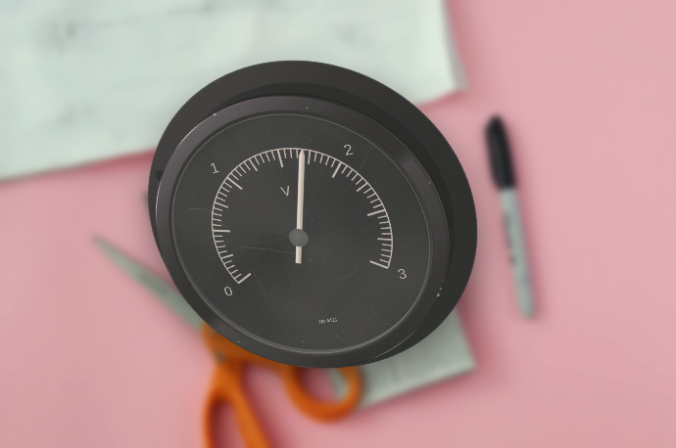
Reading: 1.7; V
